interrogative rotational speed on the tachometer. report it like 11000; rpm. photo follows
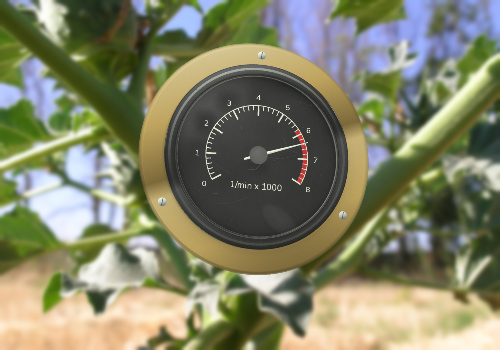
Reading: 6400; rpm
